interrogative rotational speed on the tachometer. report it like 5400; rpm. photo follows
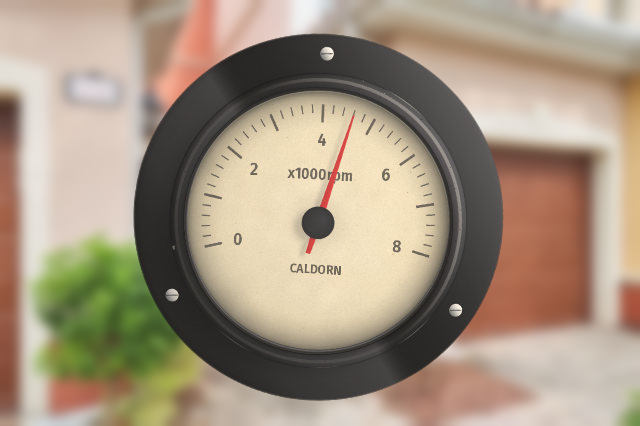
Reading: 4600; rpm
